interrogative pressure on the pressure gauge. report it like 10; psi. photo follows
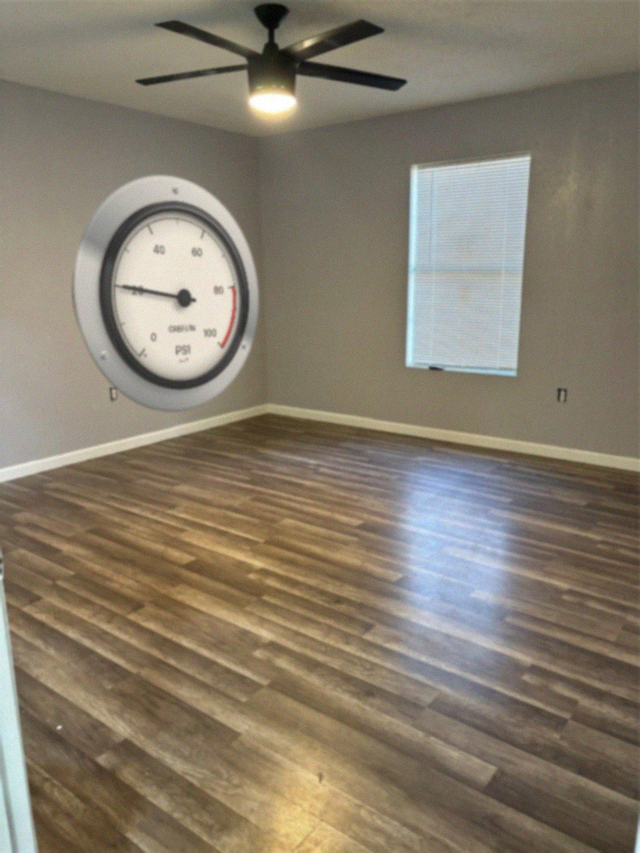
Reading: 20; psi
